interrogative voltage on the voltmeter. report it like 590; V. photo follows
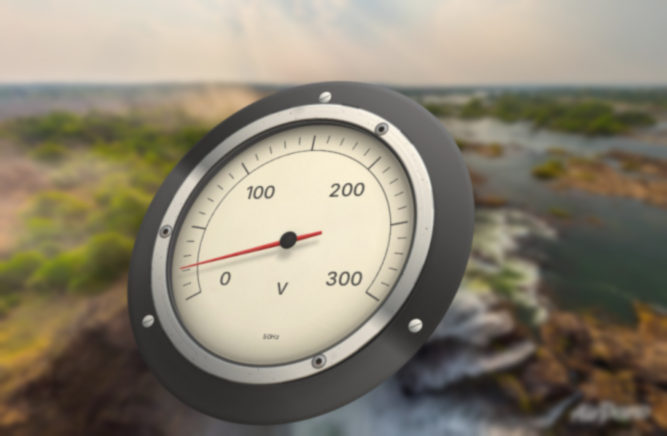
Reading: 20; V
